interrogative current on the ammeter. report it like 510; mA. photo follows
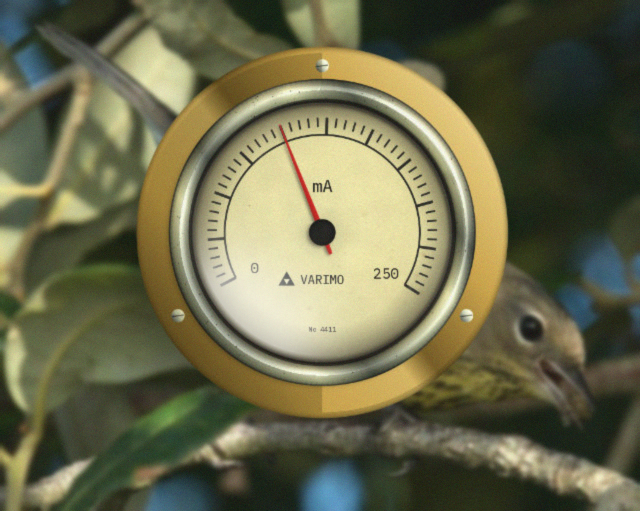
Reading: 100; mA
